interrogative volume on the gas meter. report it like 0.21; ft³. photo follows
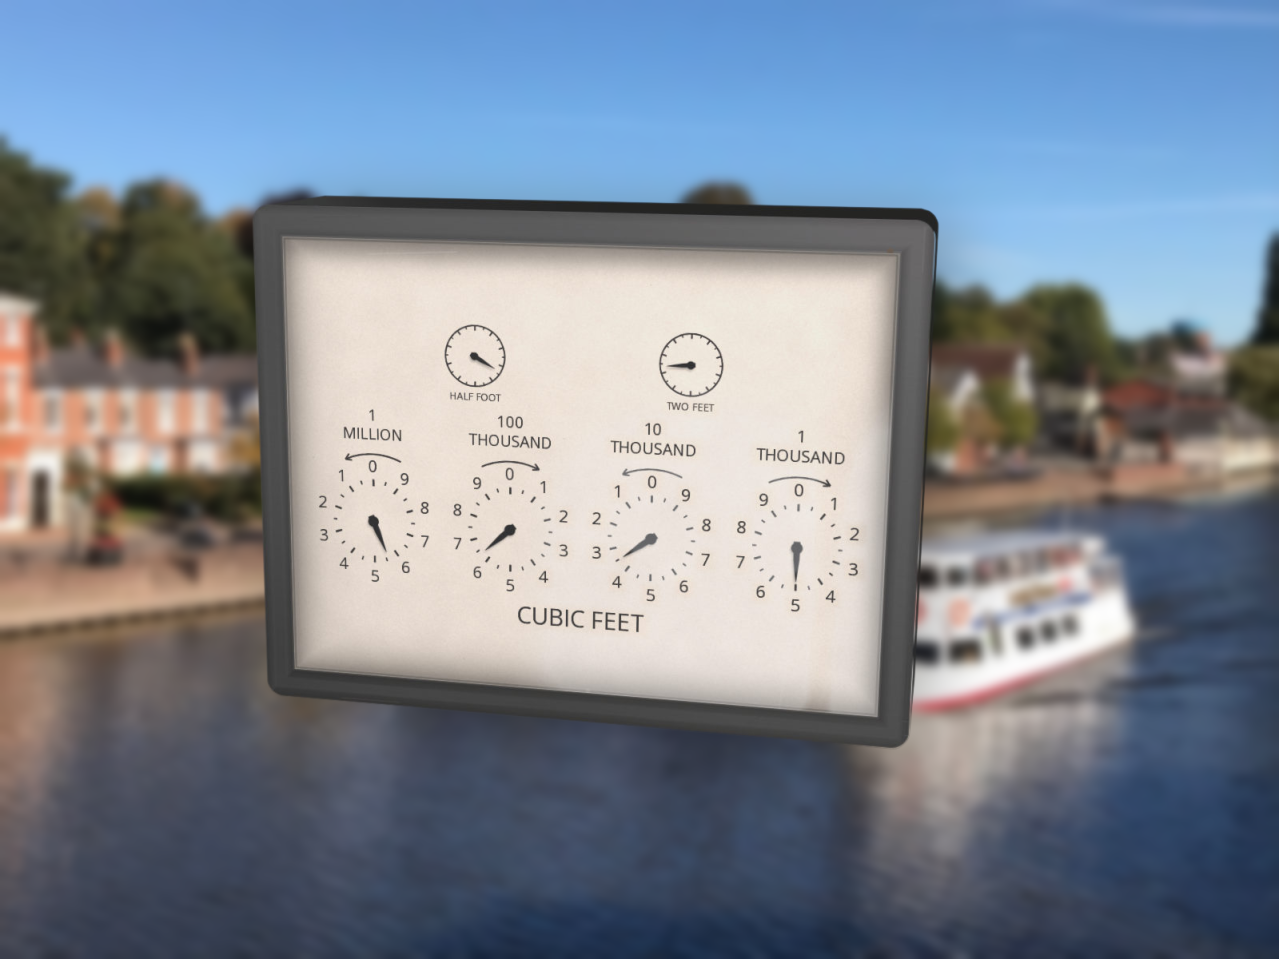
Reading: 563500; ft³
